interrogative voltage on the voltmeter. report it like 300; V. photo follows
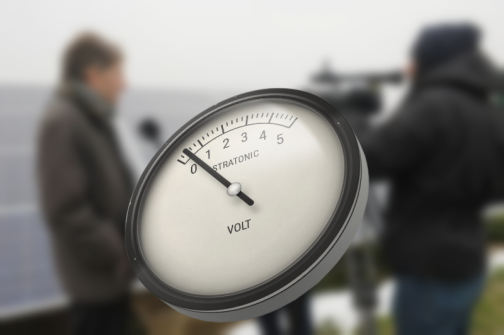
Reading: 0.4; V
